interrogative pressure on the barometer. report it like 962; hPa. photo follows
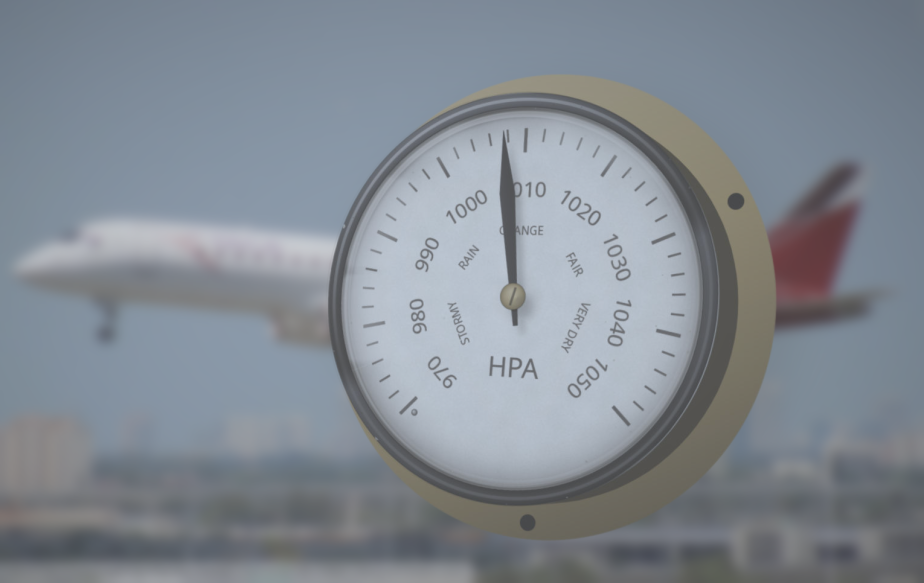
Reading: 1008; hPa
